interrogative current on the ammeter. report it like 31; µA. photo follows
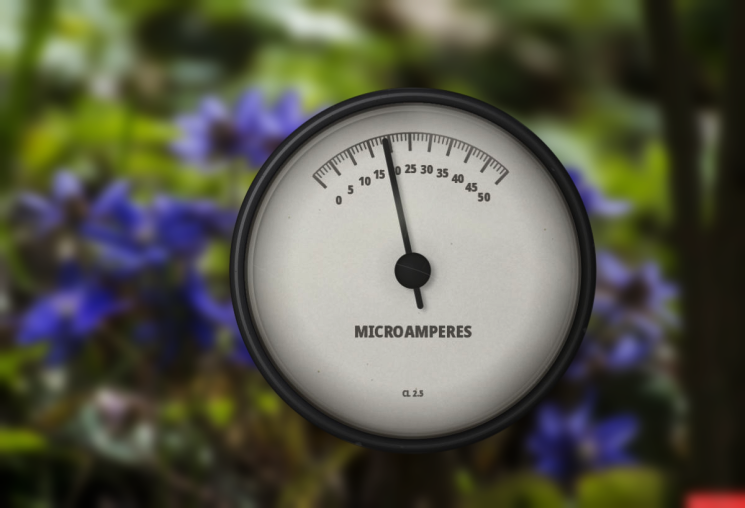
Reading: 19; µA
